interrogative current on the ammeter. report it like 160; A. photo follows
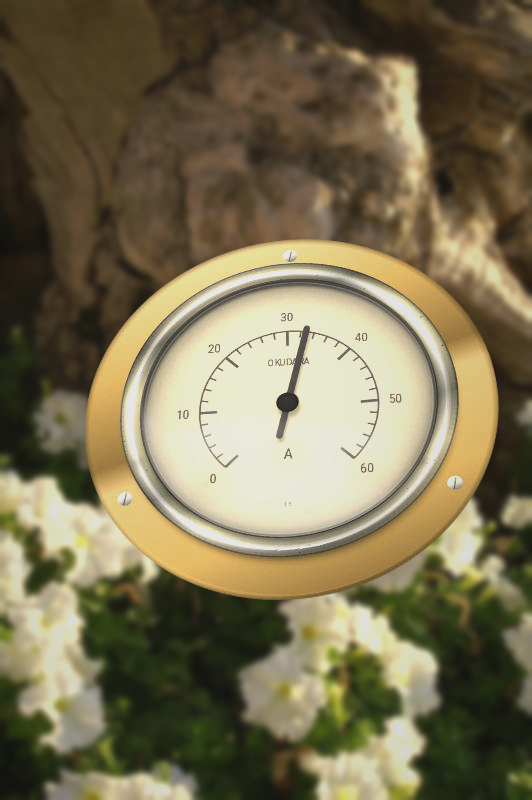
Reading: 33; A
